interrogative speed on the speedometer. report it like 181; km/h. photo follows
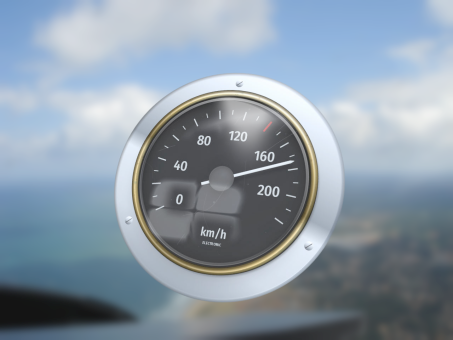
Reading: 175; km/h
